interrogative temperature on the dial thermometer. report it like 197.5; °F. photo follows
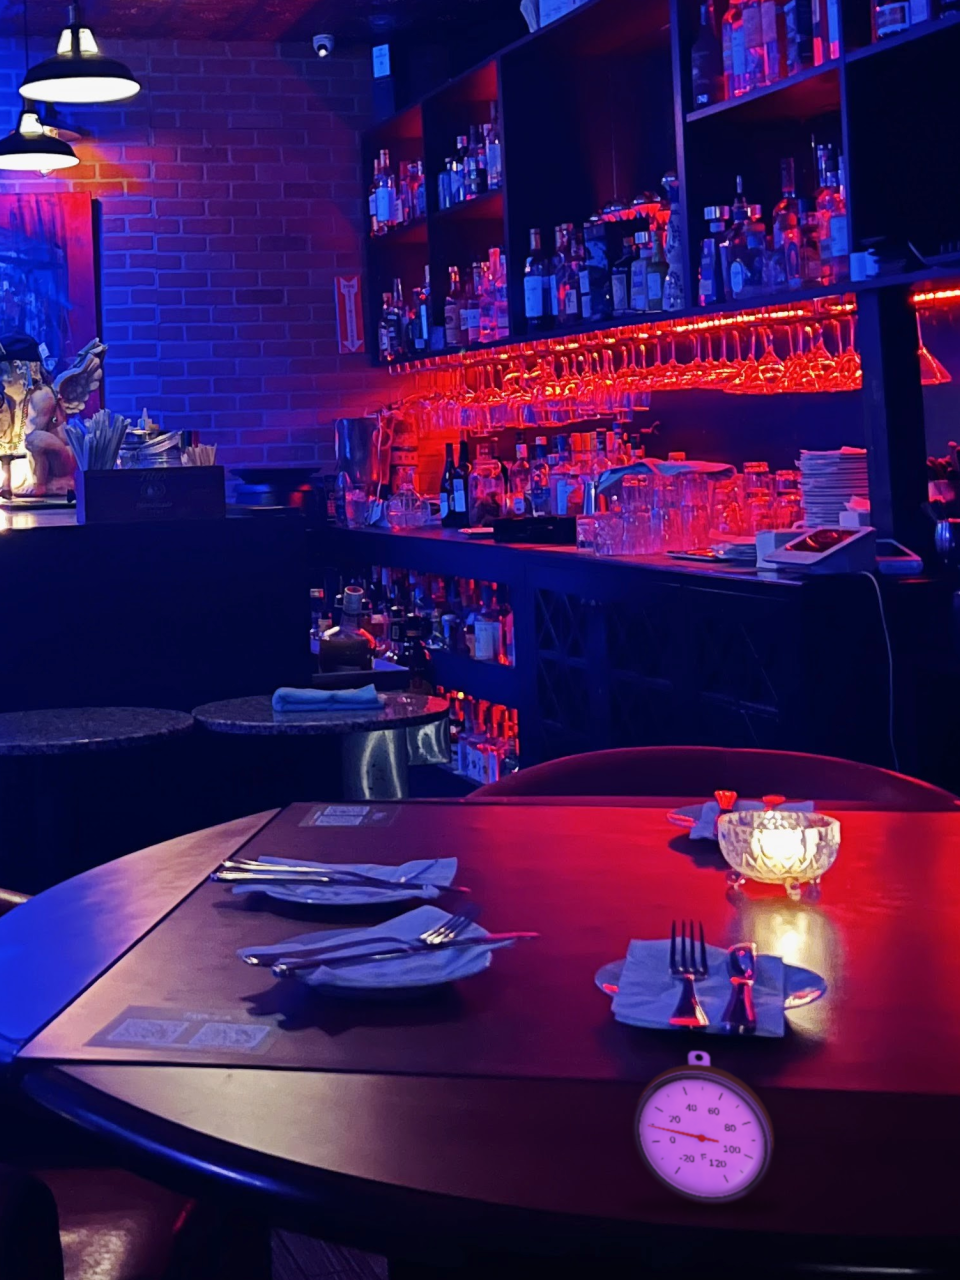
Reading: 10; °F
